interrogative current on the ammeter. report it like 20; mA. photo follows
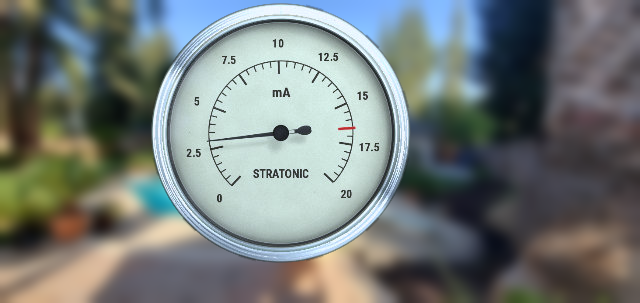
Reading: 3; mA
